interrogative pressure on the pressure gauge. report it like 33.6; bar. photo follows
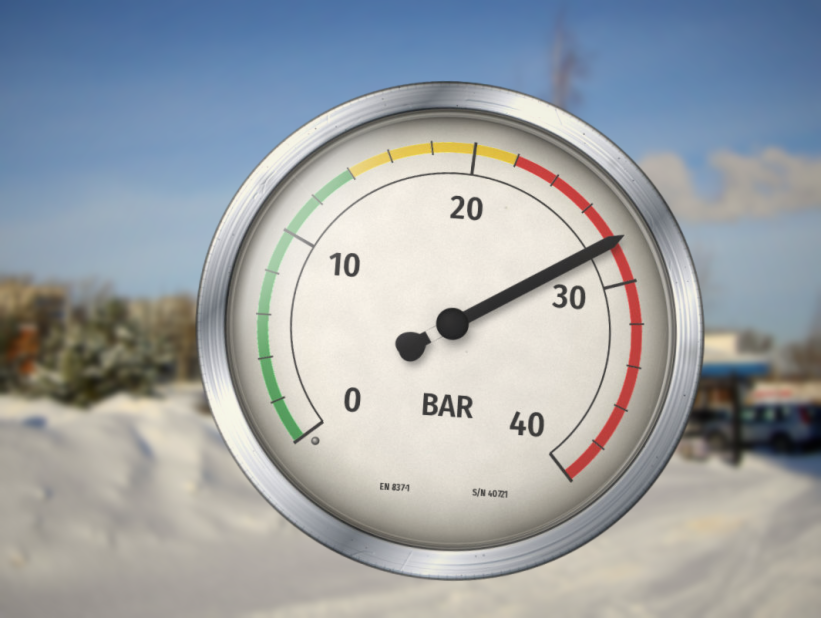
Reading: 28; bar
